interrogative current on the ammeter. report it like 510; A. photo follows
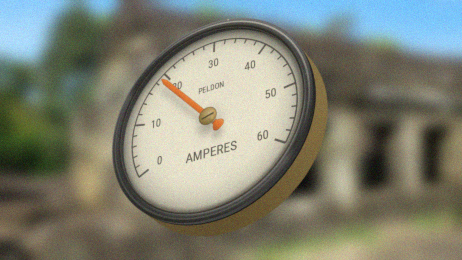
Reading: 19; A
